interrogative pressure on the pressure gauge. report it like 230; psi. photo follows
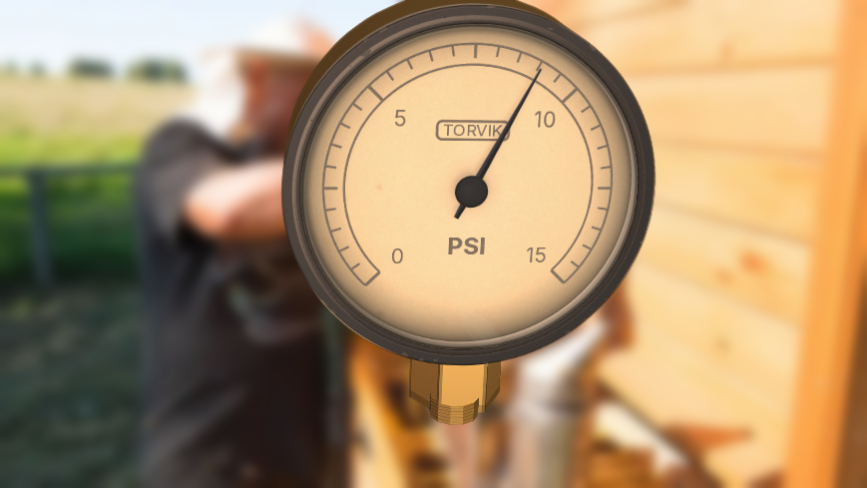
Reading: 9; psi
